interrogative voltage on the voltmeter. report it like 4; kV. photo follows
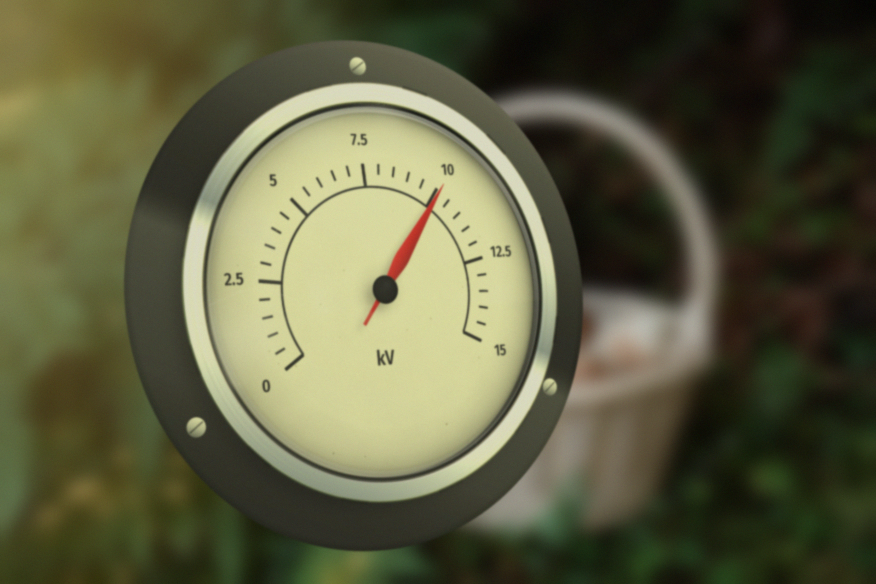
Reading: 10; kV
